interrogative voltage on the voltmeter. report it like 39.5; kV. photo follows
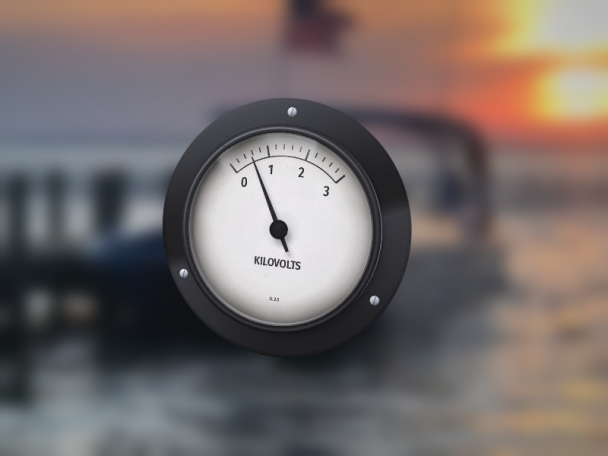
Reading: 0.6; kV
